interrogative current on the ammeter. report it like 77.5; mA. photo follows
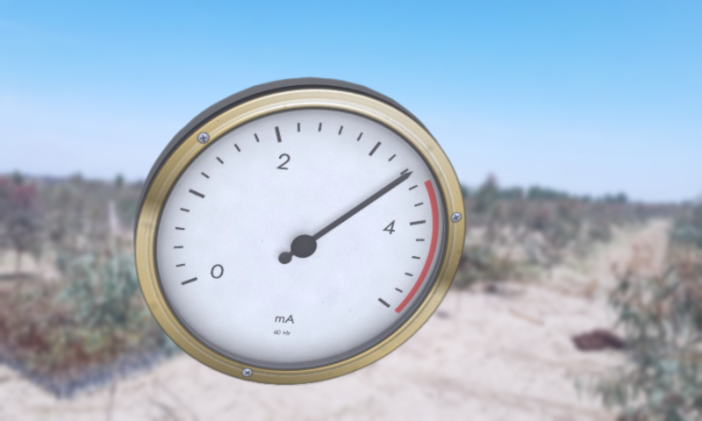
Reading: 3.4; mA
